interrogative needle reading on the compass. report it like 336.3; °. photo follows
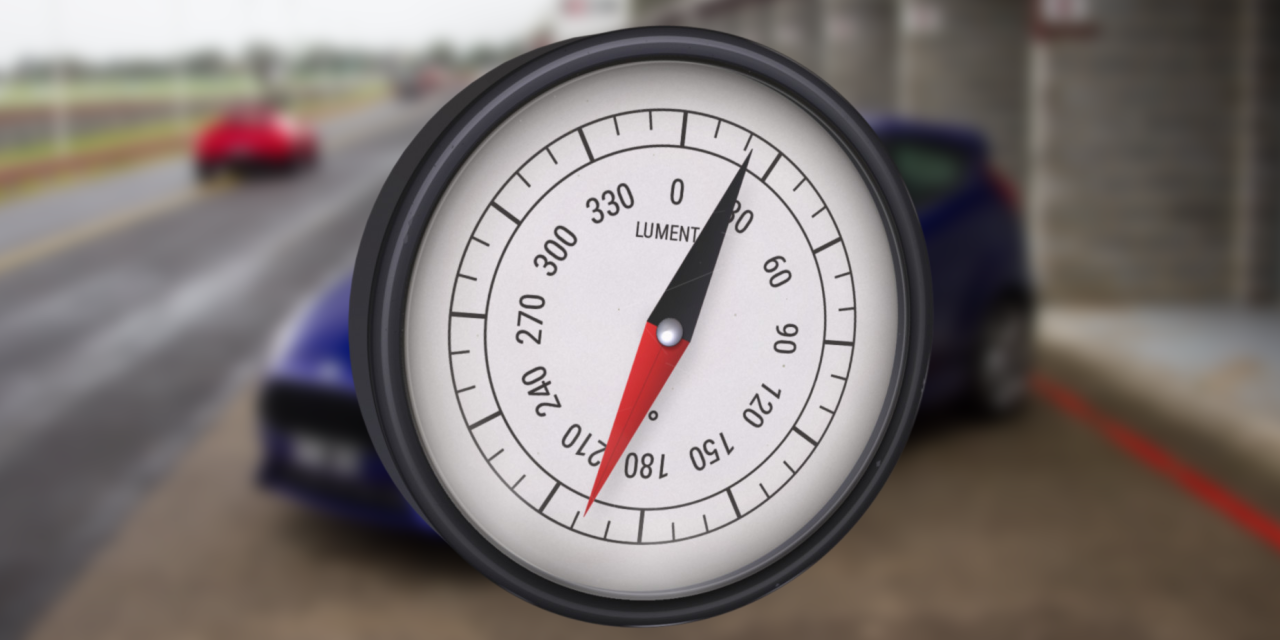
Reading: 200; °
